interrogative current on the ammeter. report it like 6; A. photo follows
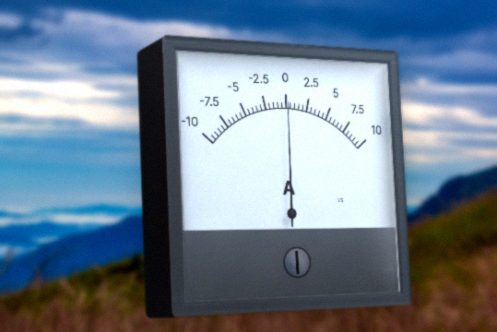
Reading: 0; A
